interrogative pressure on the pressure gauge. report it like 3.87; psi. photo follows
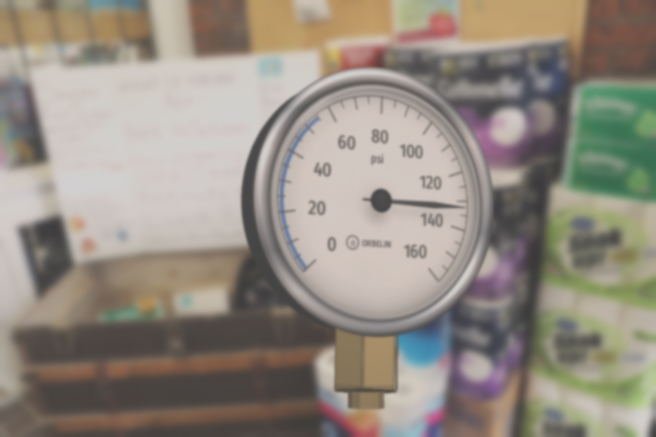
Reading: 132.5; psi
